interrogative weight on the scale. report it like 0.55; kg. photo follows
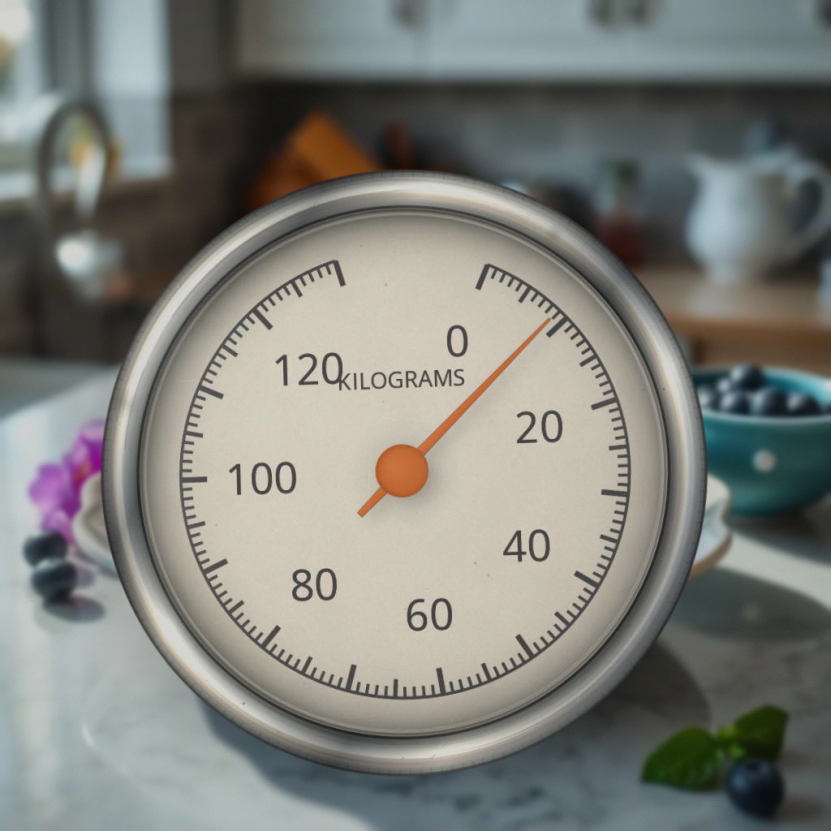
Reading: 9; kg
